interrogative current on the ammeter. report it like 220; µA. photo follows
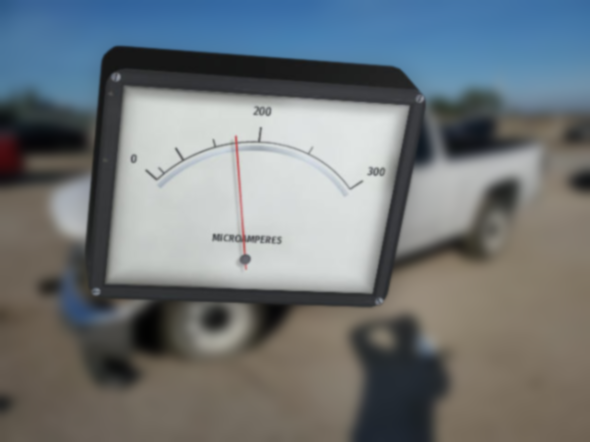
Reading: 175; µA
